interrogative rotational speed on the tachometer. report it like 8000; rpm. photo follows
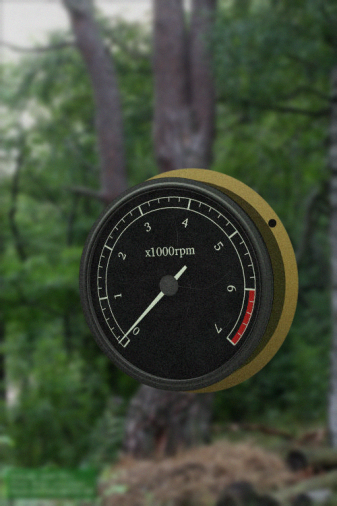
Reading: 100; rpm
